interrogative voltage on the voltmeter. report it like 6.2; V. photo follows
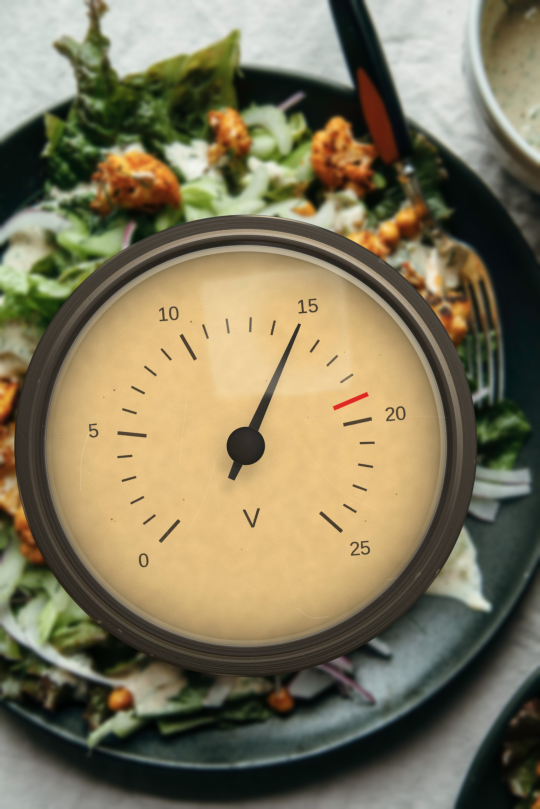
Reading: 15; V
